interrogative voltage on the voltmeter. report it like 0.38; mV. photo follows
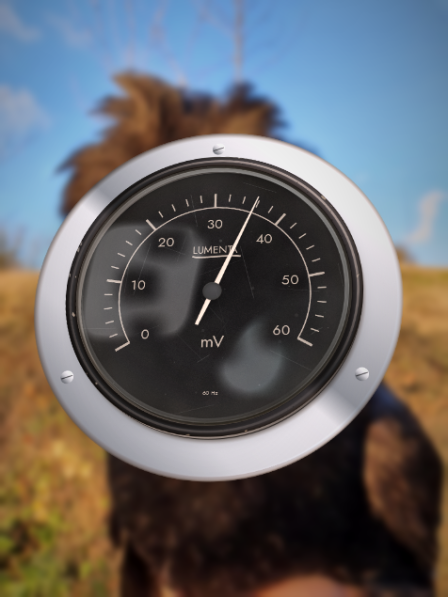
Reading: 36; mV
